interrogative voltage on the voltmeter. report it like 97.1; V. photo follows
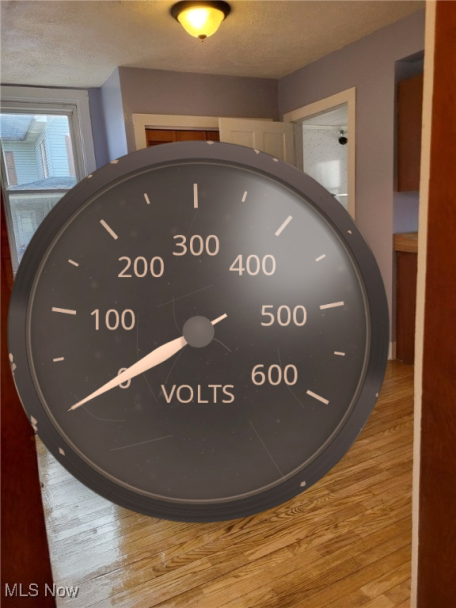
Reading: 0; V
